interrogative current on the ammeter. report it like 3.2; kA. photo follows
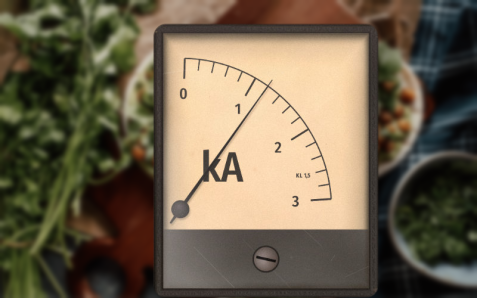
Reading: 1.2; kA
